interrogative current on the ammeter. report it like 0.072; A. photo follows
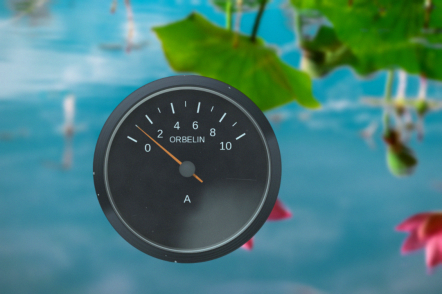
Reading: 1; A
